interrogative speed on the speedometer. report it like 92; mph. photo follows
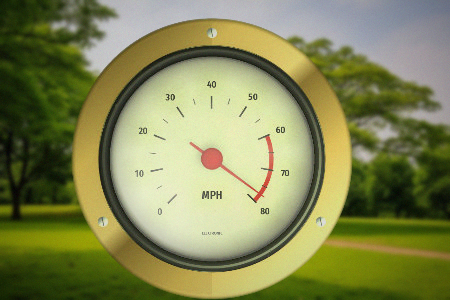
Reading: 77.5; mph
